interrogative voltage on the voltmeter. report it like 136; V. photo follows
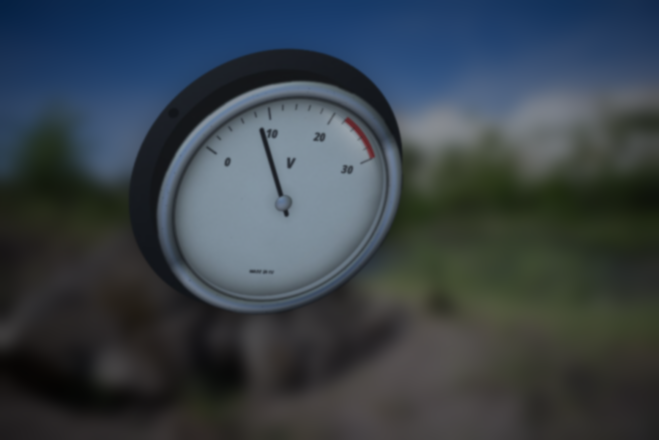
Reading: 8; V
